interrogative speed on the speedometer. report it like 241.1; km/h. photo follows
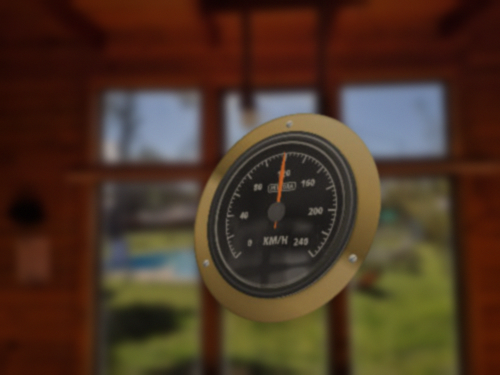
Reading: 120; km/h
